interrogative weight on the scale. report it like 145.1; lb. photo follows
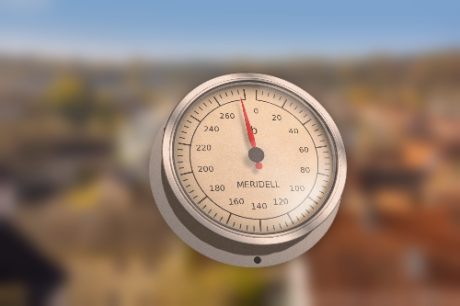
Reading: 276; lb
